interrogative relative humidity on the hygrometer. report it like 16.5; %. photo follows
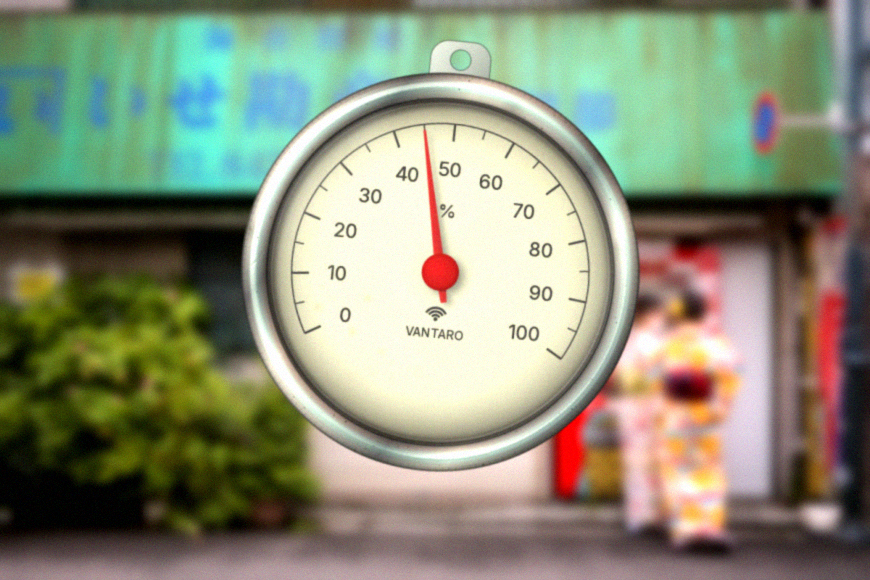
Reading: 45; %
